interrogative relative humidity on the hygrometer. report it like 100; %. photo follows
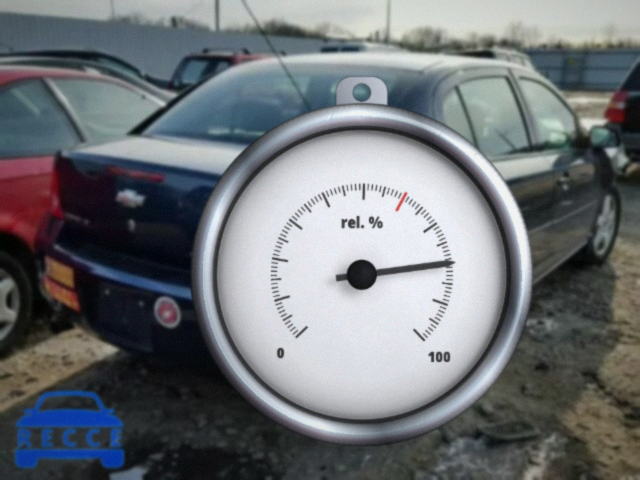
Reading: 80; %
